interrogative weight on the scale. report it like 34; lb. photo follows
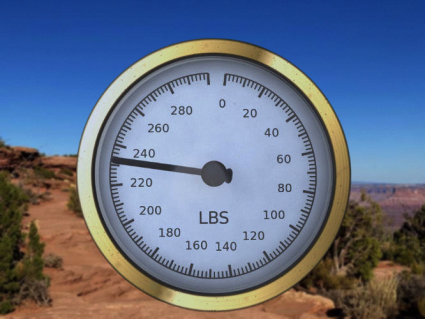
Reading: 232; lb
